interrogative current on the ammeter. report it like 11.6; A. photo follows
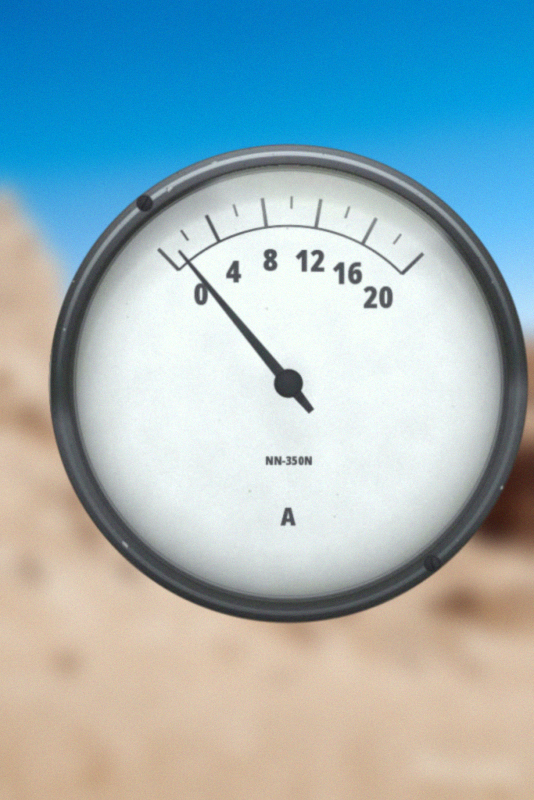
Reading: 1; A
